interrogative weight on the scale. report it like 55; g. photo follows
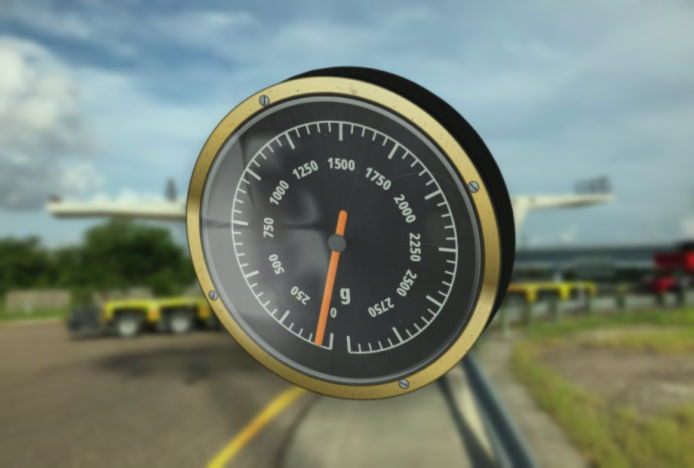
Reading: 50; g
